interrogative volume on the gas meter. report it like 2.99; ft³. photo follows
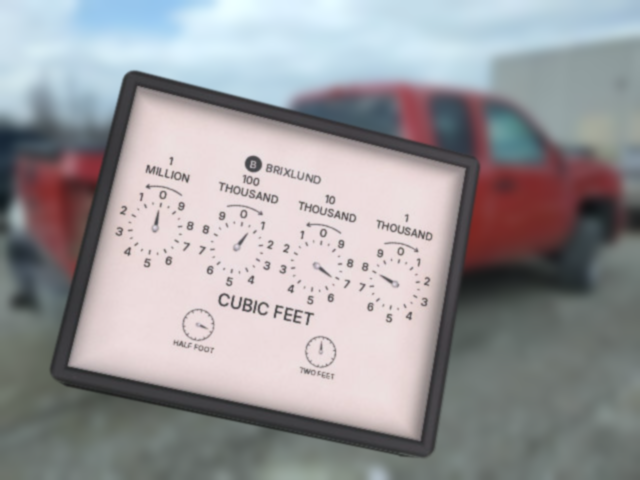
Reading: 6800; ft³
